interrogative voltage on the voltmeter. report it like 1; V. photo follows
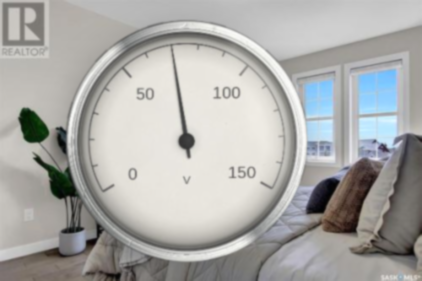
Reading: 70; V
